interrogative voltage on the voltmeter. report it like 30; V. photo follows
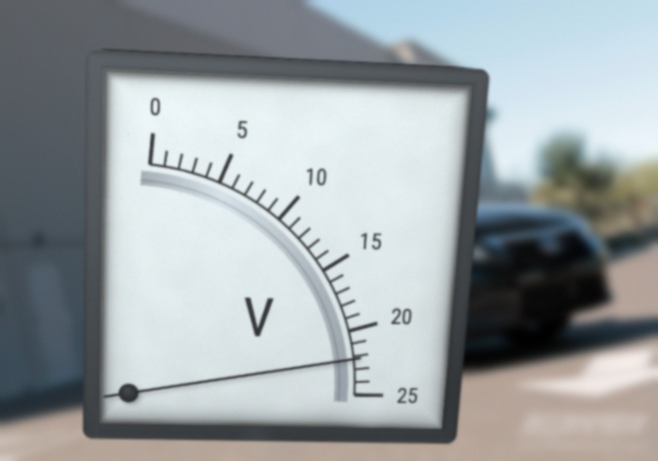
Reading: 22; V
